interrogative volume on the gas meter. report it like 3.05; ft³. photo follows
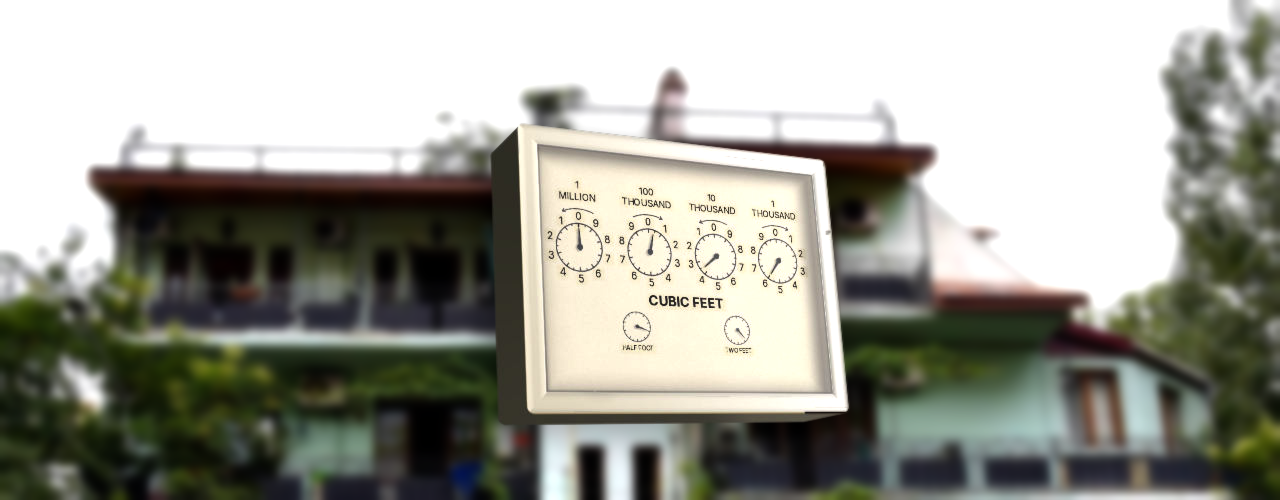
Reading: 3600; ft³
